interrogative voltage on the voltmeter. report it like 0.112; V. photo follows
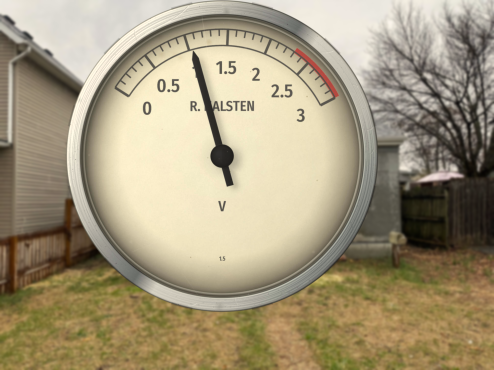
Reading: 1.05; V
